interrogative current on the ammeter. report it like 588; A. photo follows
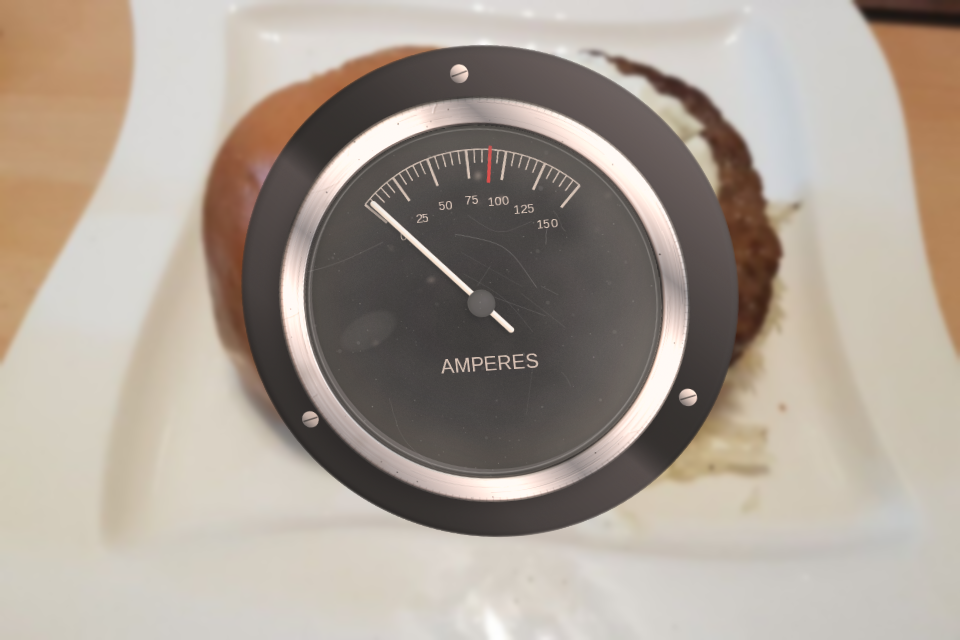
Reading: 5; A
